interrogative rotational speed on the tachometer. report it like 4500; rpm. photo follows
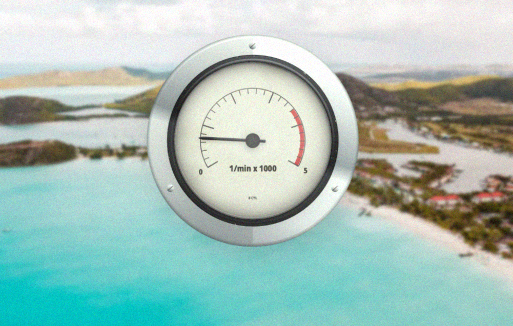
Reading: 700; rpm
